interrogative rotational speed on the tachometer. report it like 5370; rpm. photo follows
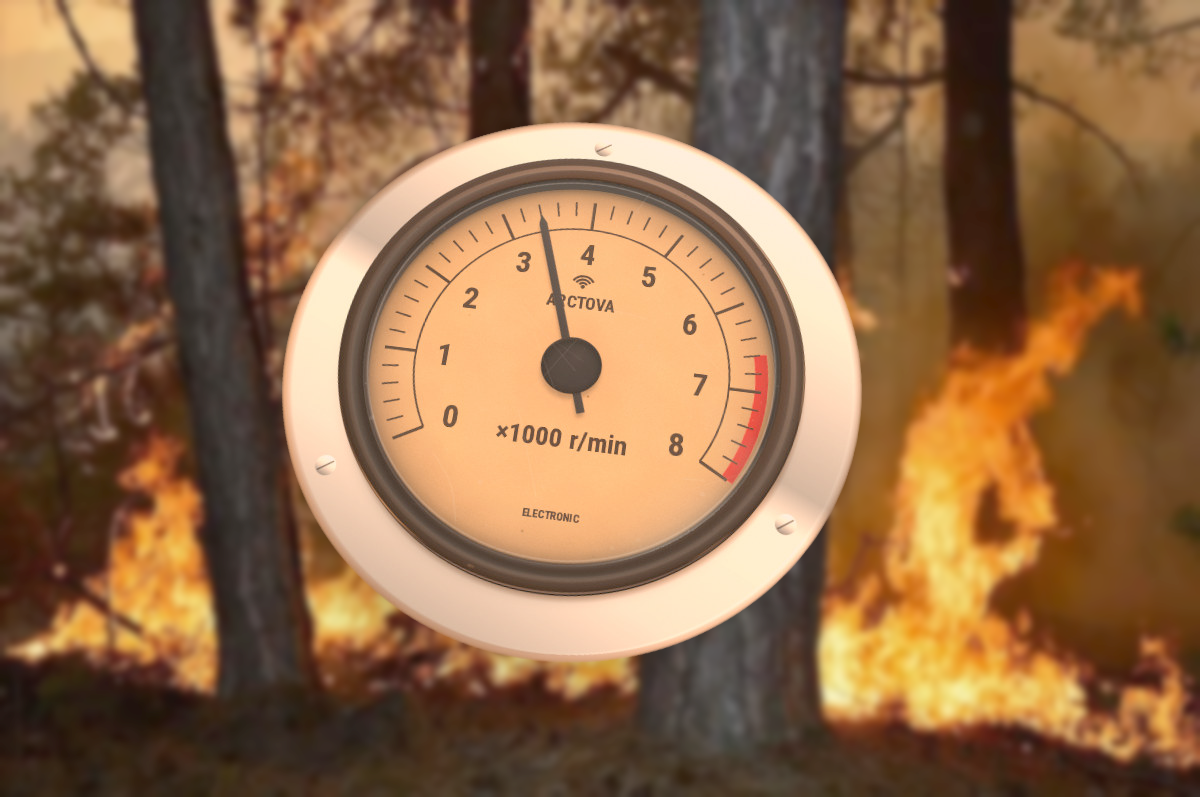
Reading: 3400; rpm
